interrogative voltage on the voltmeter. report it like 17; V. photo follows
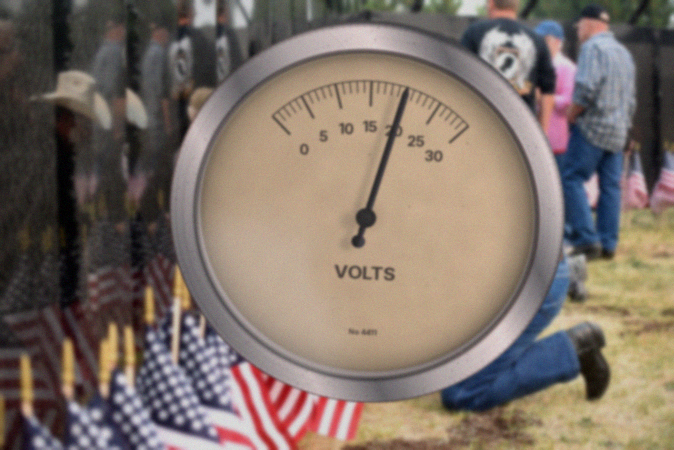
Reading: 20; V
